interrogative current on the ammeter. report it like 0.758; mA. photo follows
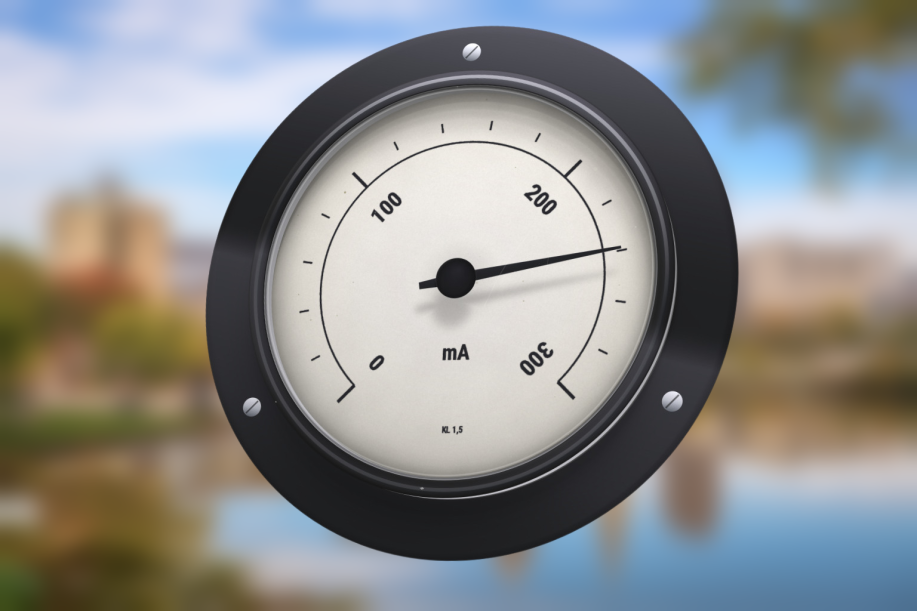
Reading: 240; mA
